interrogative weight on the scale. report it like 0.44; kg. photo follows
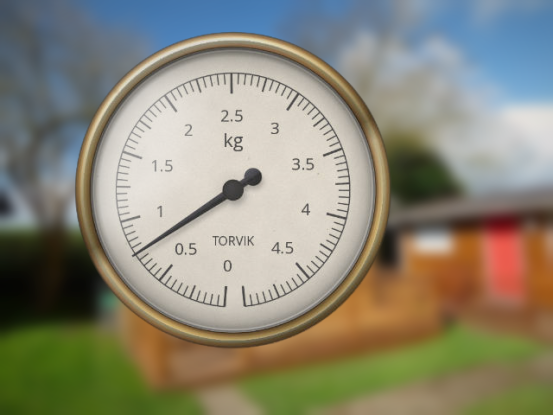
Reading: 0.75; kg
